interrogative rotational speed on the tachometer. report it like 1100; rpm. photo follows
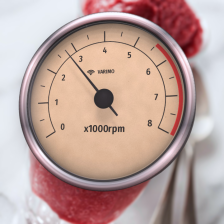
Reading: 2750; rpm
